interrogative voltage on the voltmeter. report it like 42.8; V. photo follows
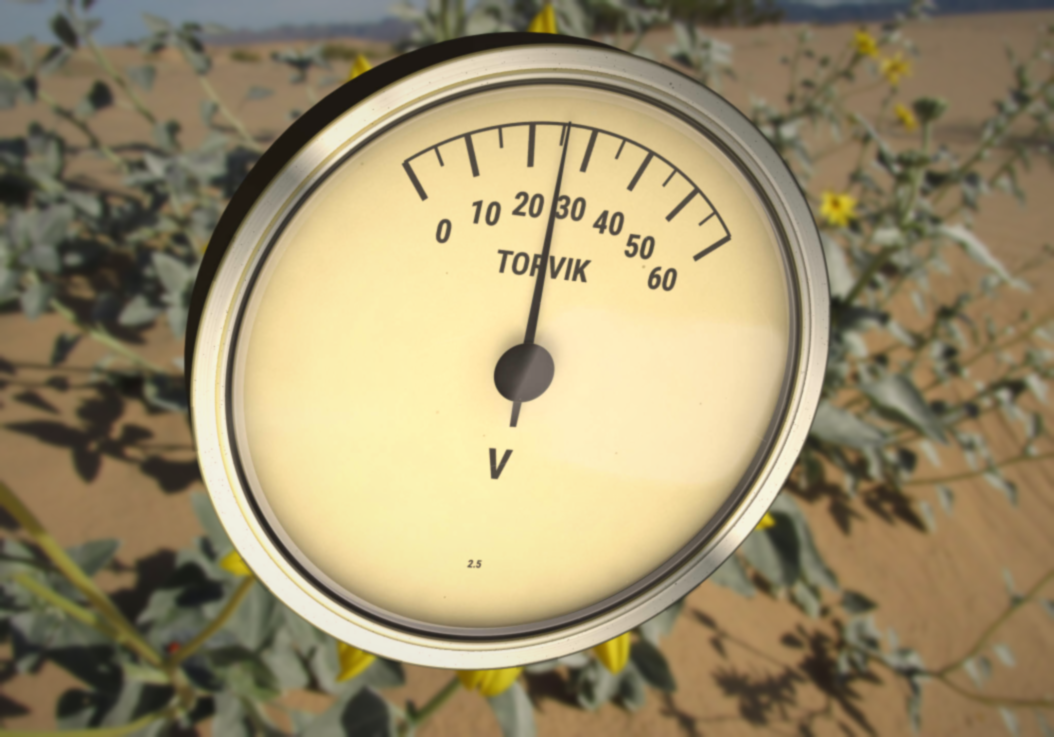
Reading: 25; V
